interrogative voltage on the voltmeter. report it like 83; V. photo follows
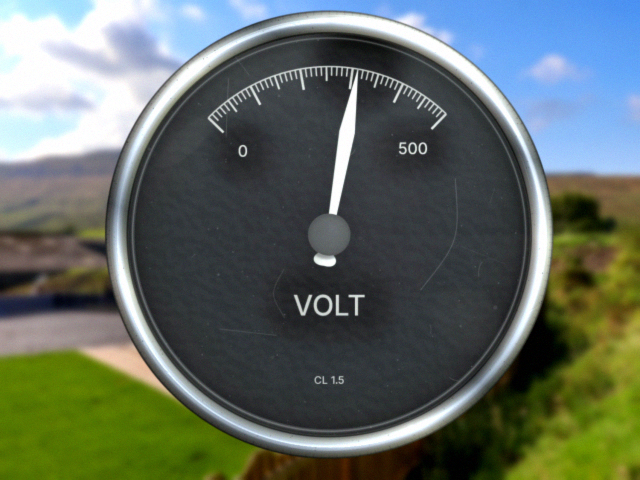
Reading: 310; V
